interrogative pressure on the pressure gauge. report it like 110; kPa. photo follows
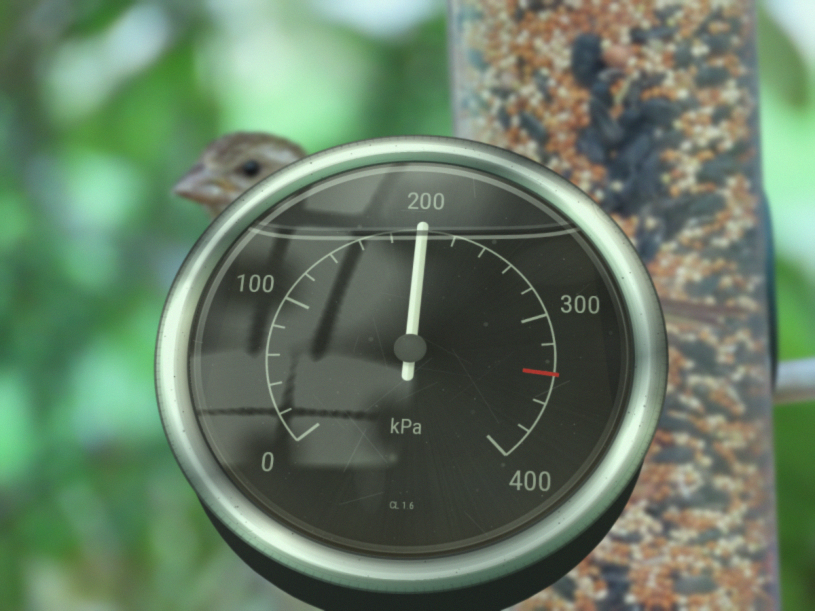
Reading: 200; kPa
